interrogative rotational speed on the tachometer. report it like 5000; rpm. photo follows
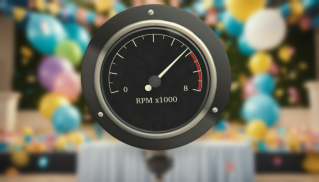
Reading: 5750; rpm
